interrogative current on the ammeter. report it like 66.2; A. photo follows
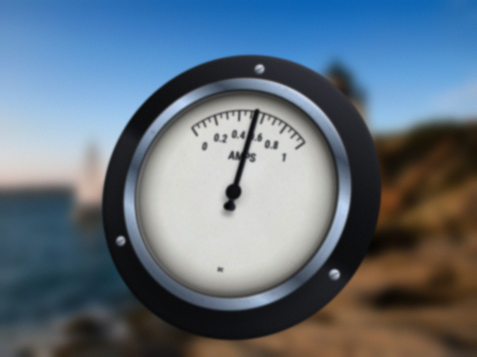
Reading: 0.55; A
